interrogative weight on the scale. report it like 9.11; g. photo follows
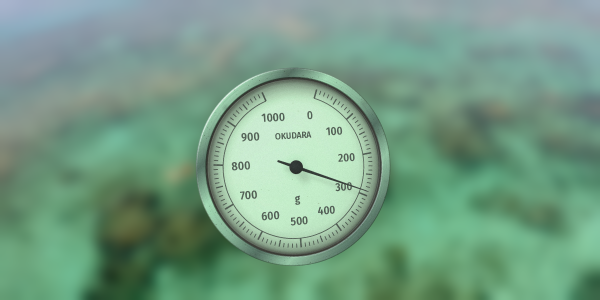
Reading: 290; g
